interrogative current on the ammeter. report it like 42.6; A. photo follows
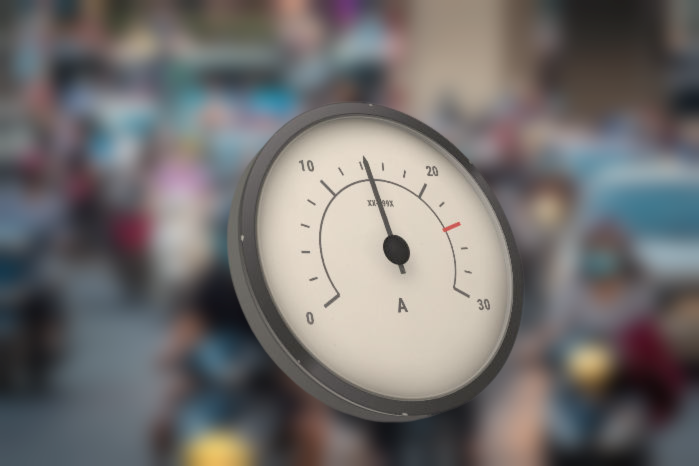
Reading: 14; A
